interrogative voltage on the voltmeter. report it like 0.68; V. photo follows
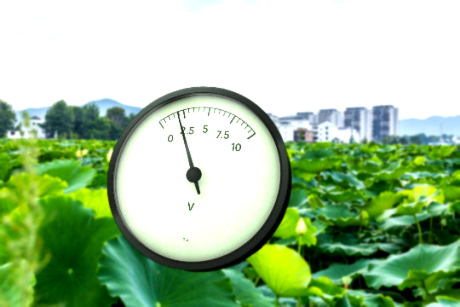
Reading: 2; V
